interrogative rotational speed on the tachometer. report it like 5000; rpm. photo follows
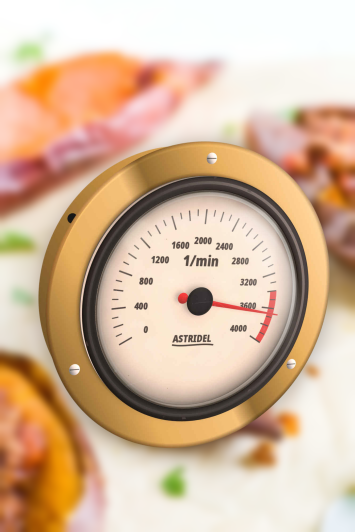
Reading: 3650; rpm
